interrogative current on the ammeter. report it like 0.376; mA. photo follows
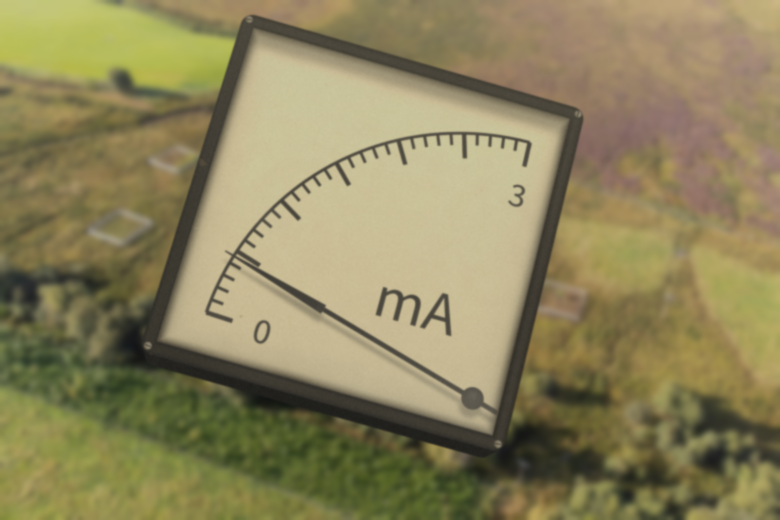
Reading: 0.45; mA
